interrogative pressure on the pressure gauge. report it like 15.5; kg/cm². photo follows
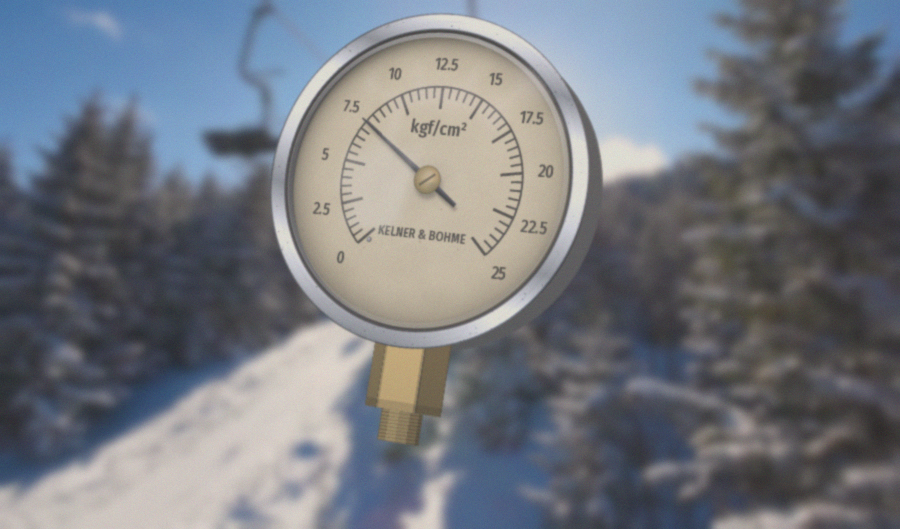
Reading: 7.5; kg/cm²
